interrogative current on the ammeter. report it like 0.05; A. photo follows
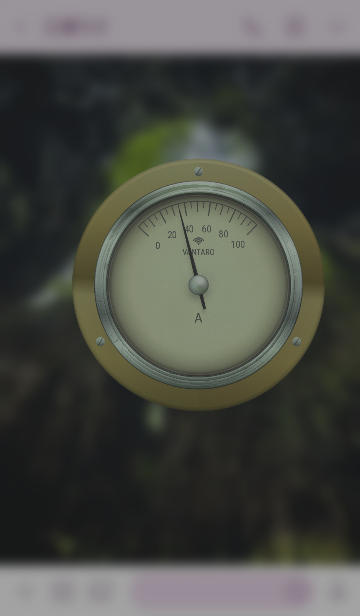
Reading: 35; A
